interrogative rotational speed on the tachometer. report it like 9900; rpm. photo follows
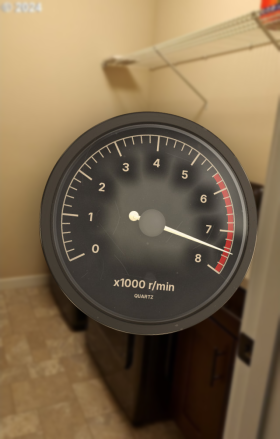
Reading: 7500; rpm
